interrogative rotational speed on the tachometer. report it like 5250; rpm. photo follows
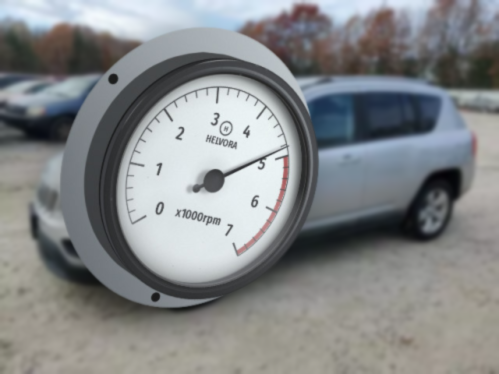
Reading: 4800; rpm
